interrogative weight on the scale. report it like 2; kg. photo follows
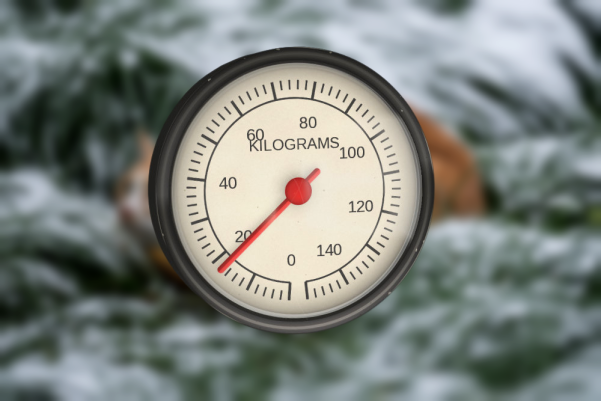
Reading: 18; kg
